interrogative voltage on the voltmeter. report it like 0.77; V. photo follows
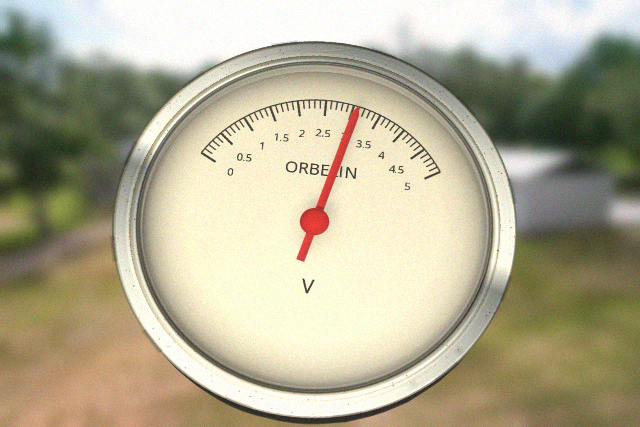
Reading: 3.1; V
